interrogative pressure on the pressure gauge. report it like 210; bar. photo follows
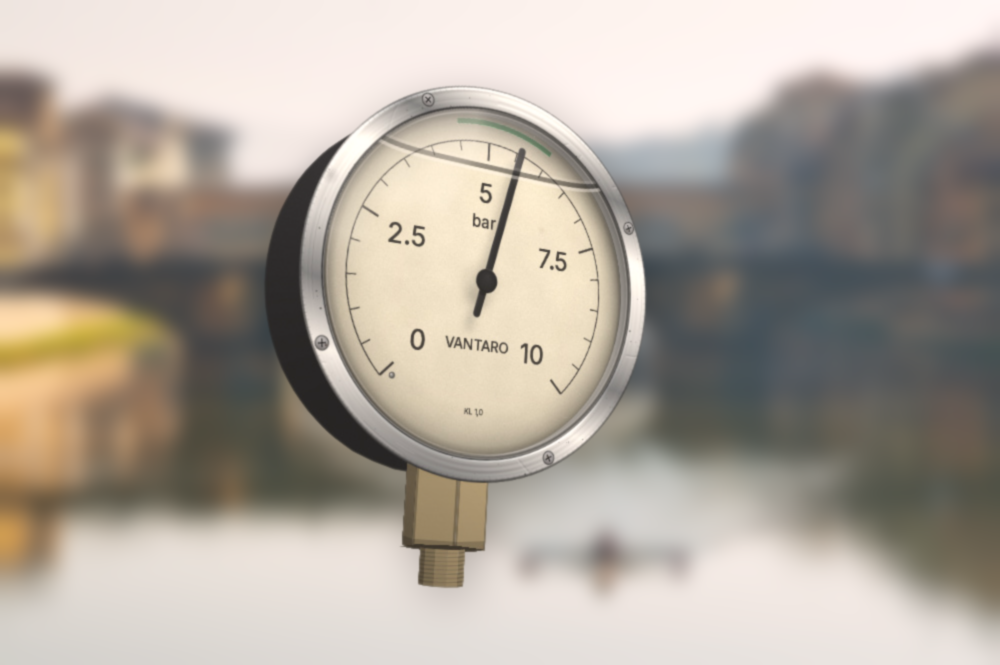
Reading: 5.5; bar
